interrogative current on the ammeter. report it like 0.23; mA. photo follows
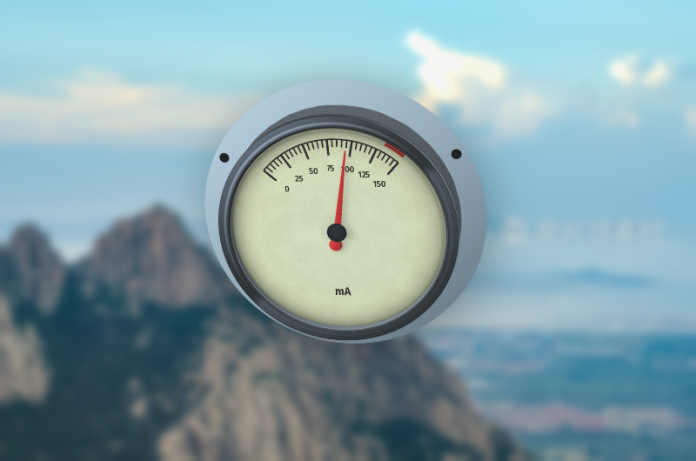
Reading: 95; mA
